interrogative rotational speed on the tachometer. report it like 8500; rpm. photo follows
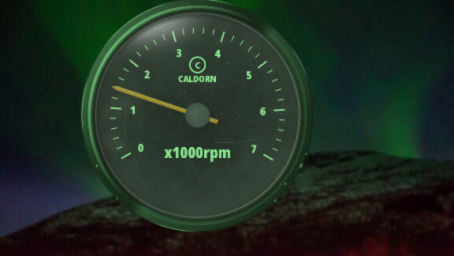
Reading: 1400; rpm
